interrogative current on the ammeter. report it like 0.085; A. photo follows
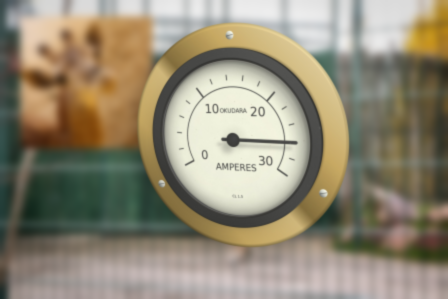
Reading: 26; A
